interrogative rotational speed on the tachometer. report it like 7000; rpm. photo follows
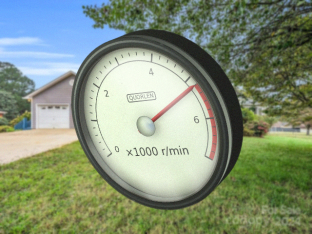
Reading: 5200; rpm
